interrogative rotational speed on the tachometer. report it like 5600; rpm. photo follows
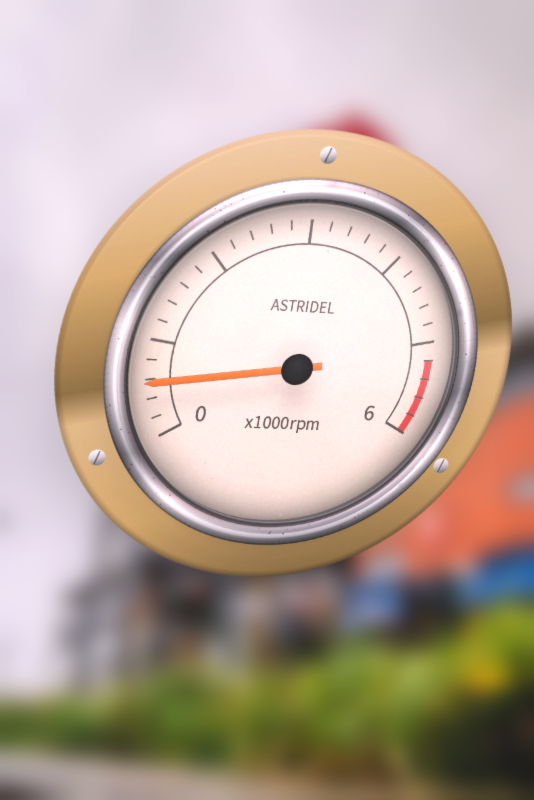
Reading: 600; rpm
